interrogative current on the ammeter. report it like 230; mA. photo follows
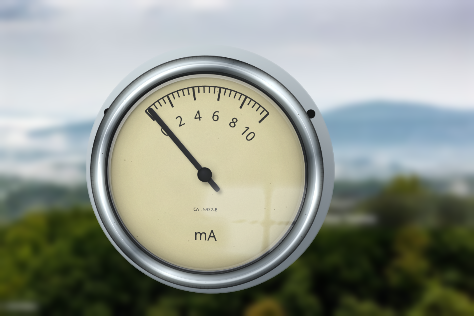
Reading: 0.4; mA
